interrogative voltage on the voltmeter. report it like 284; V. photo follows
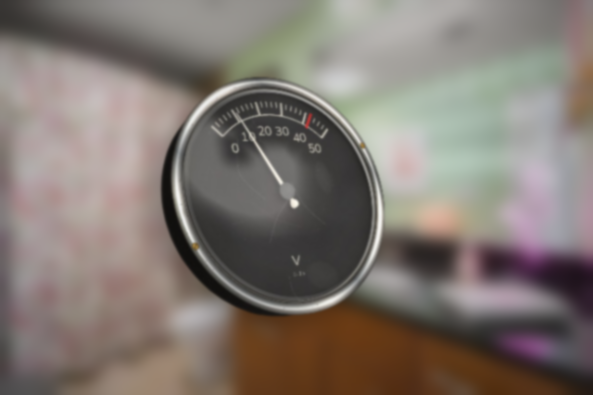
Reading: 10; V
